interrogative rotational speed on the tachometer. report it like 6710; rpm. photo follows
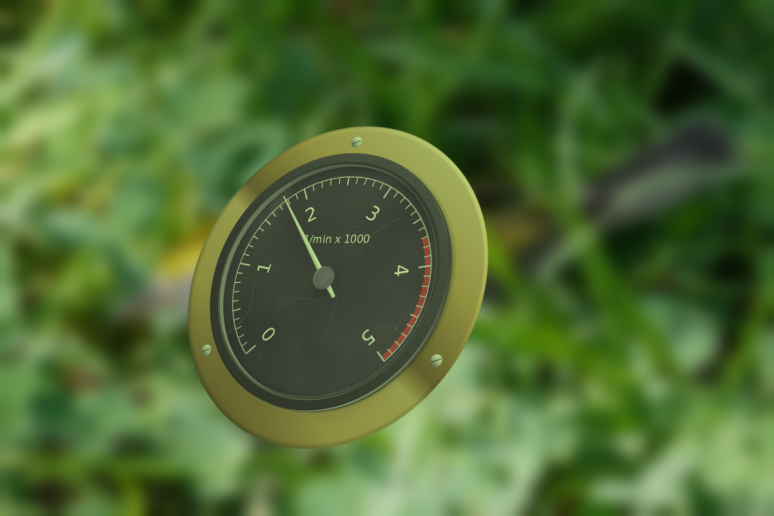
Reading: 1800; rpm
